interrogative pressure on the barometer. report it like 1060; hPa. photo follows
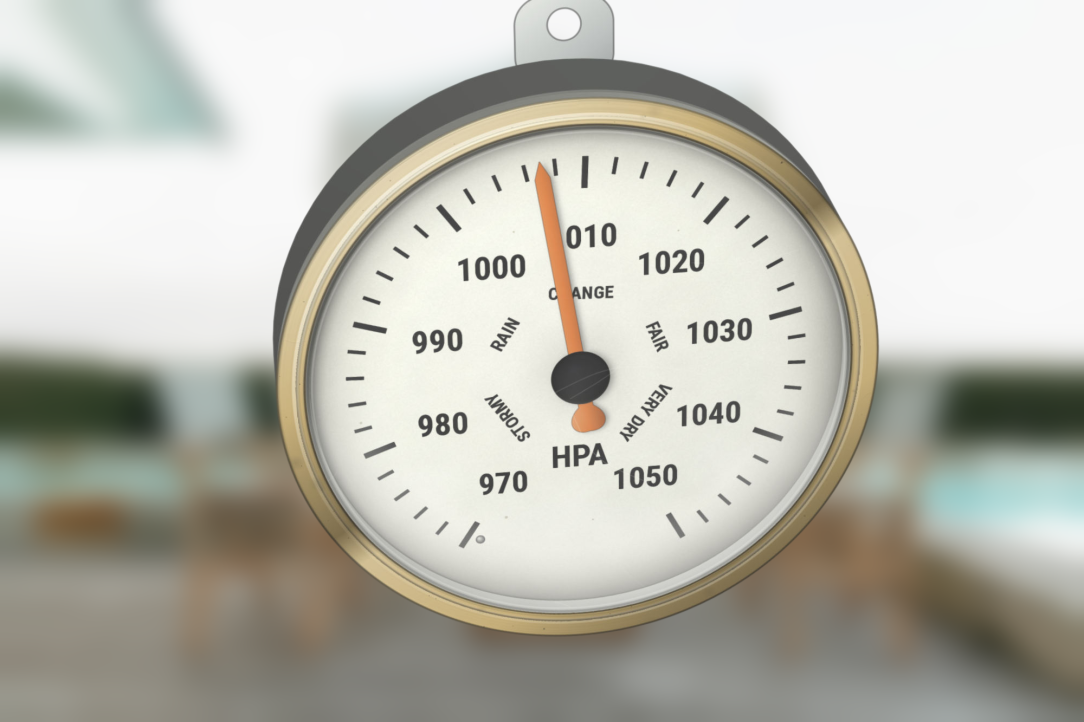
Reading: 1007; hPa
